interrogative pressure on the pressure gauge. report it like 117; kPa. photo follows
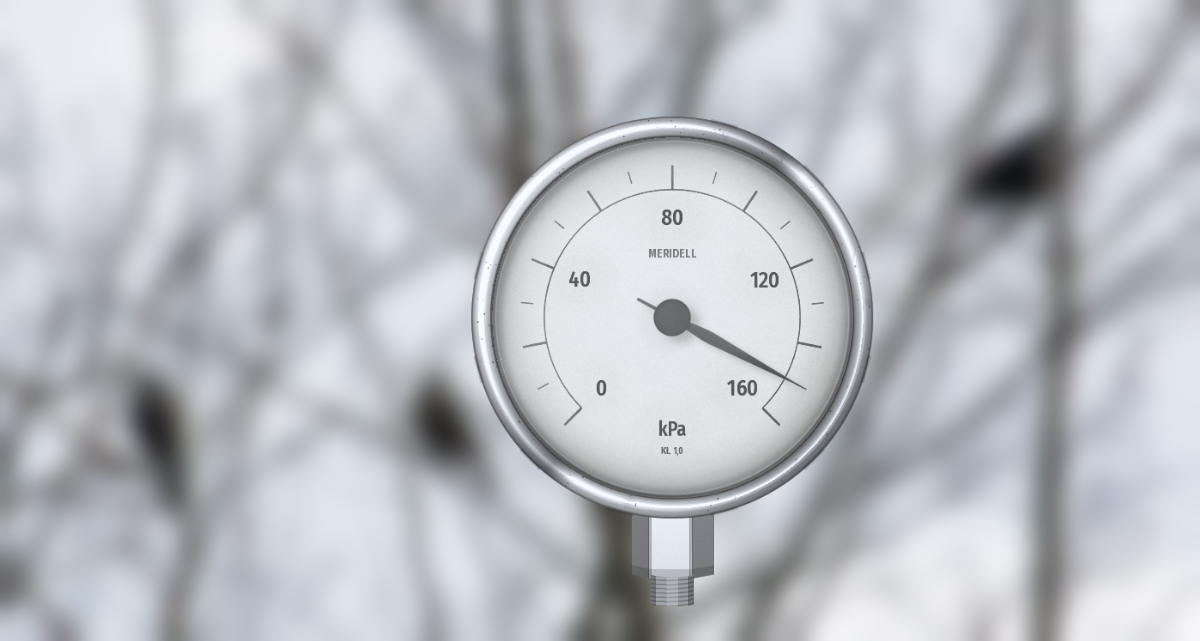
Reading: 150; kPa
